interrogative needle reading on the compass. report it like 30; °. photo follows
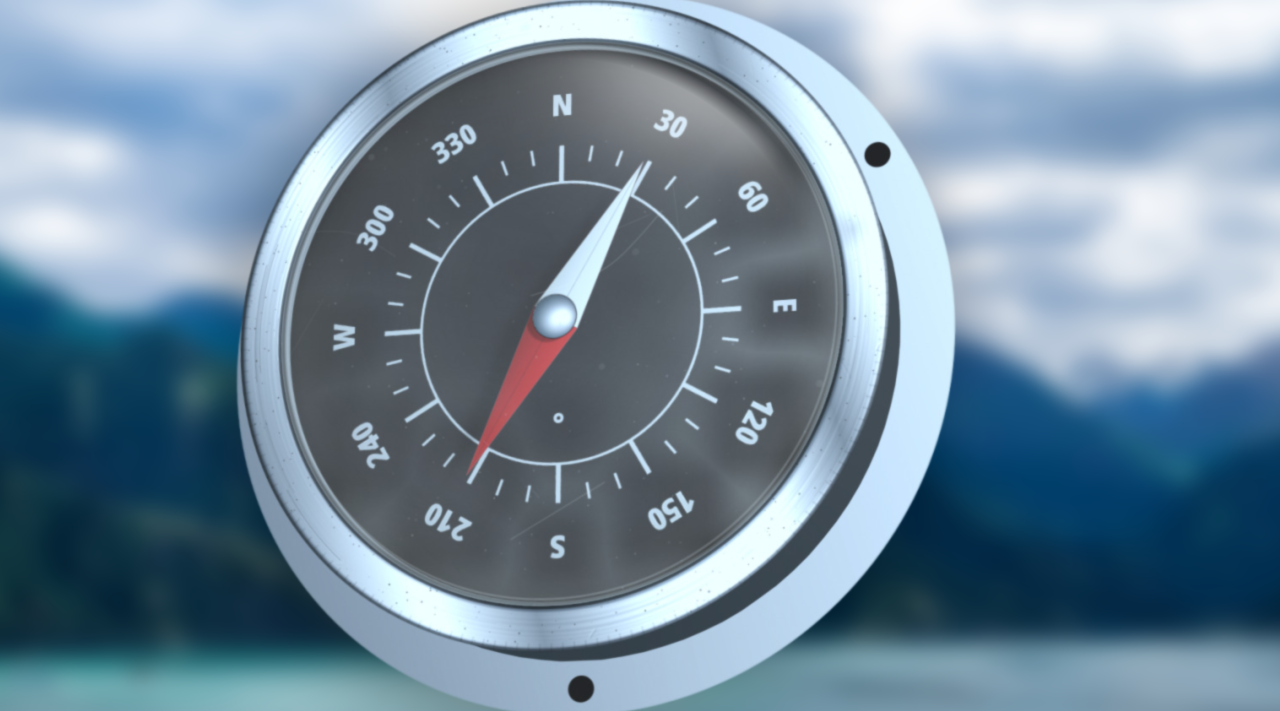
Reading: 210; °
